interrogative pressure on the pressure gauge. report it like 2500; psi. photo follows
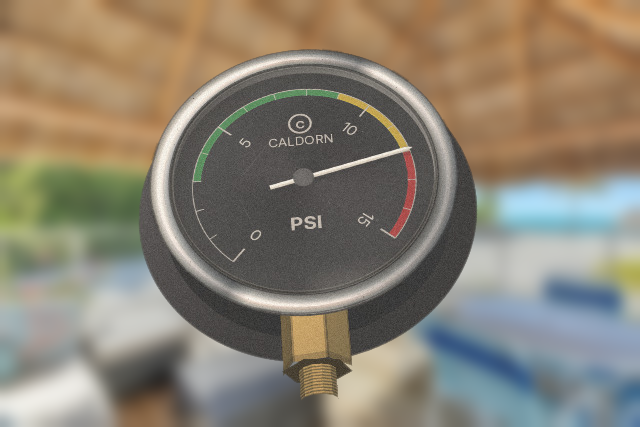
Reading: 12; psi
